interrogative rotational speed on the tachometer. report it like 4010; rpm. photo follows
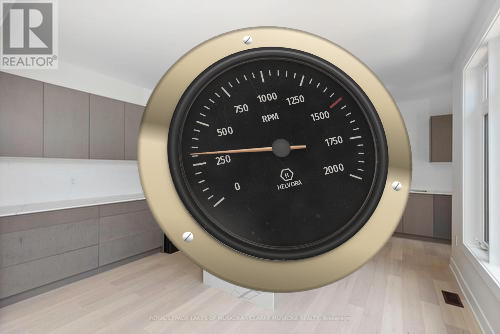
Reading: 300; rpm
